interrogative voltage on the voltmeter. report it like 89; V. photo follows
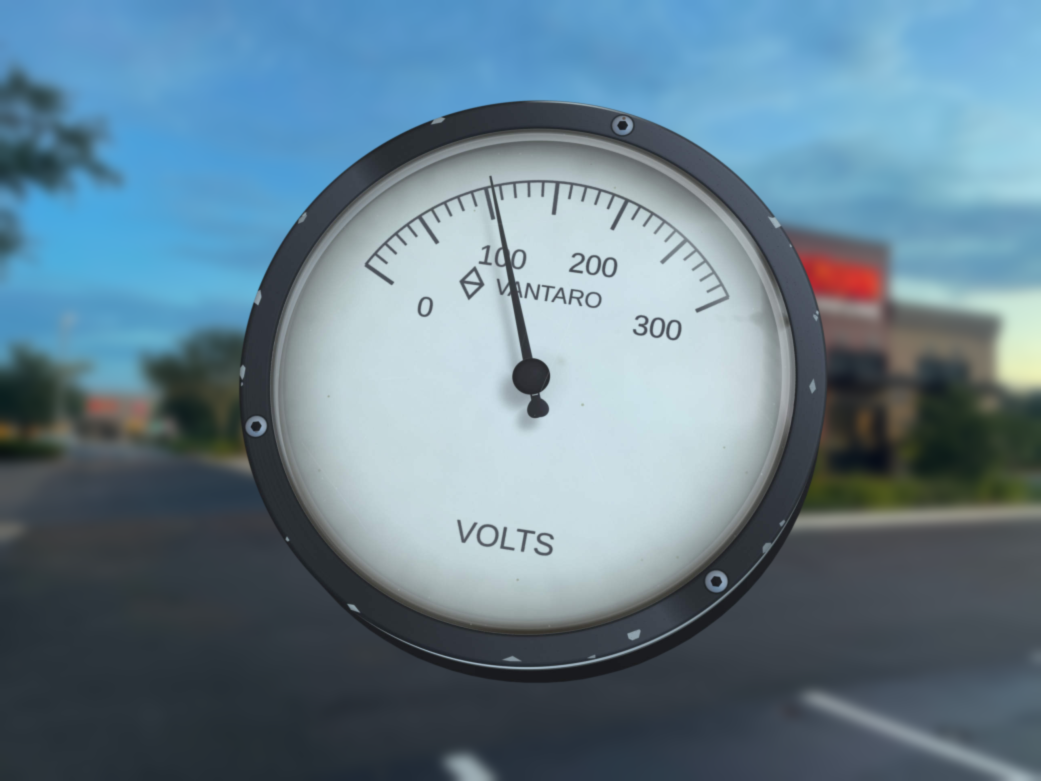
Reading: 105; V
